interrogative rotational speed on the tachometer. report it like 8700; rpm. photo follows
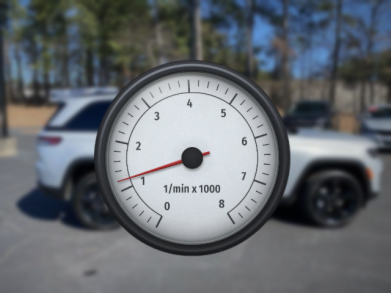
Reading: 1200; rpm
